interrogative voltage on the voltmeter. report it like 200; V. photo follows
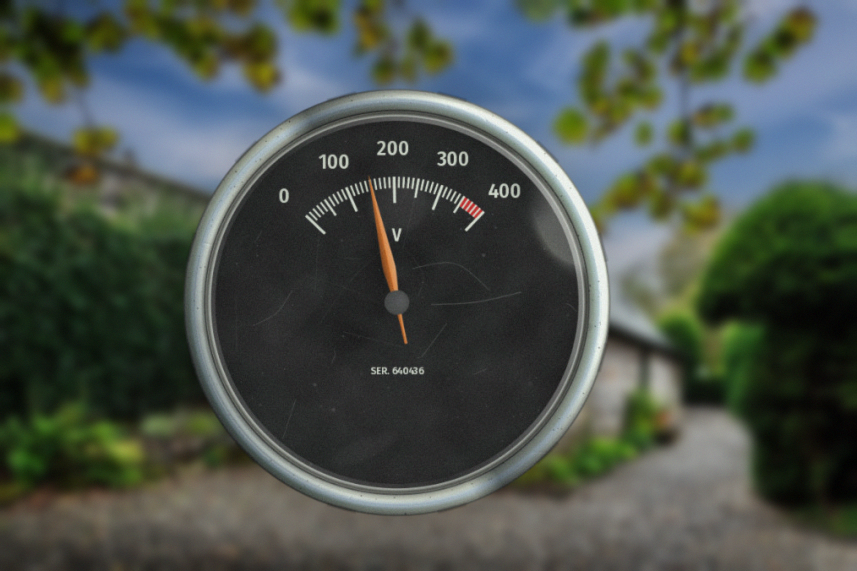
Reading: 150; V
